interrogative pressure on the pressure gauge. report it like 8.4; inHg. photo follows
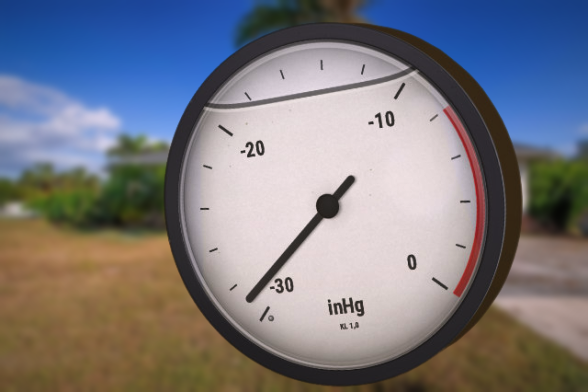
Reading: -29; inHg
